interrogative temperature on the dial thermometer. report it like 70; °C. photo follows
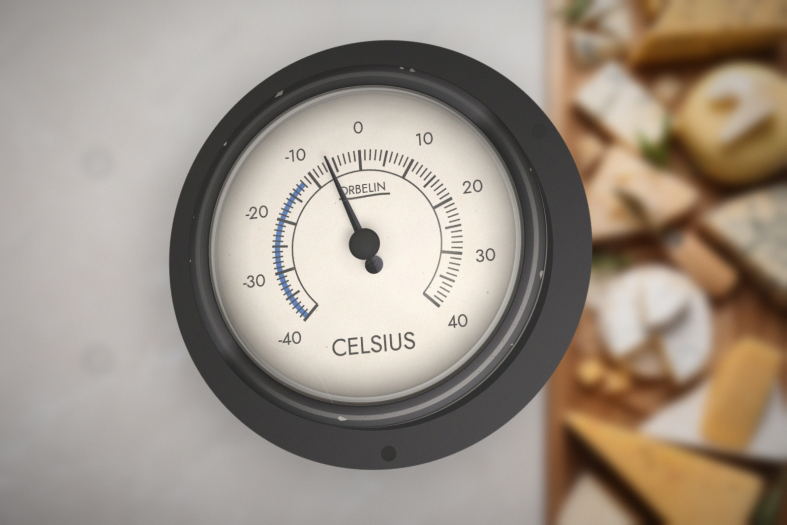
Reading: -6; °C
